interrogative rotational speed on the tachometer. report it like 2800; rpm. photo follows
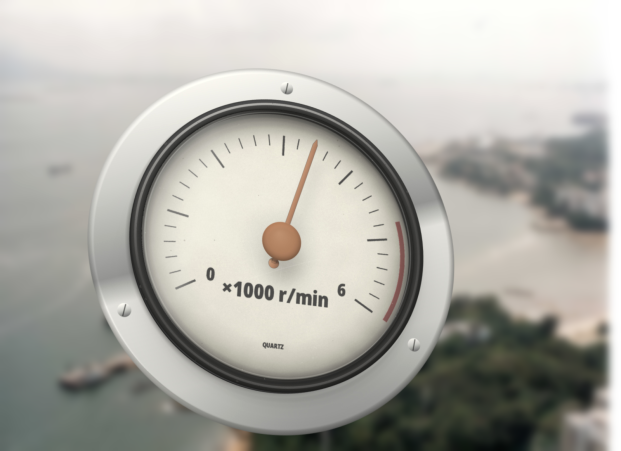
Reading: 3400; rpm
